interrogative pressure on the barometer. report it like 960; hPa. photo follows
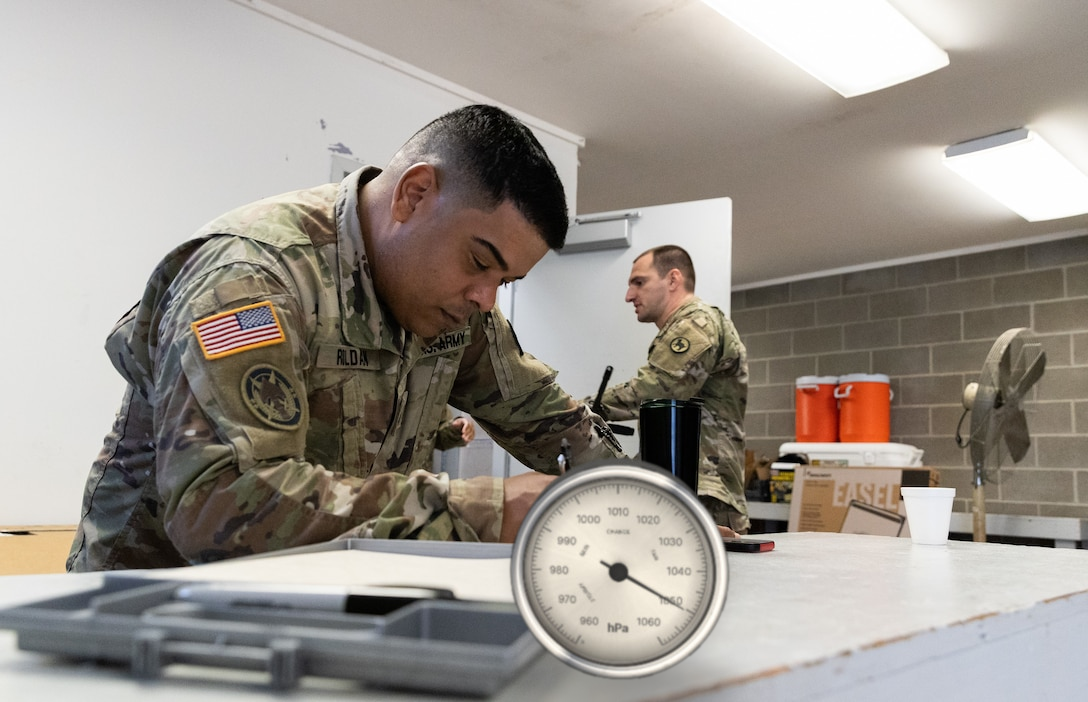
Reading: 1050; hPa
